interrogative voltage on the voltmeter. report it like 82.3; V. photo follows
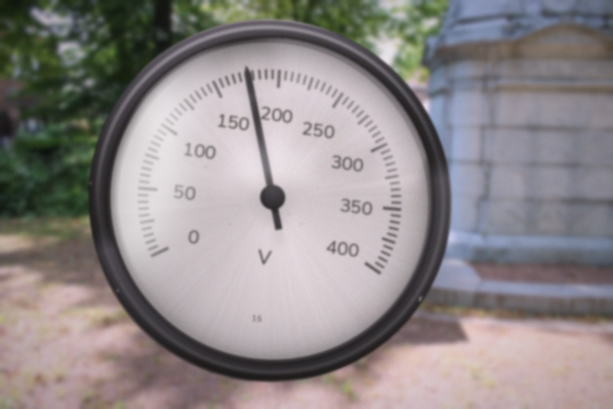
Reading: 175; V
